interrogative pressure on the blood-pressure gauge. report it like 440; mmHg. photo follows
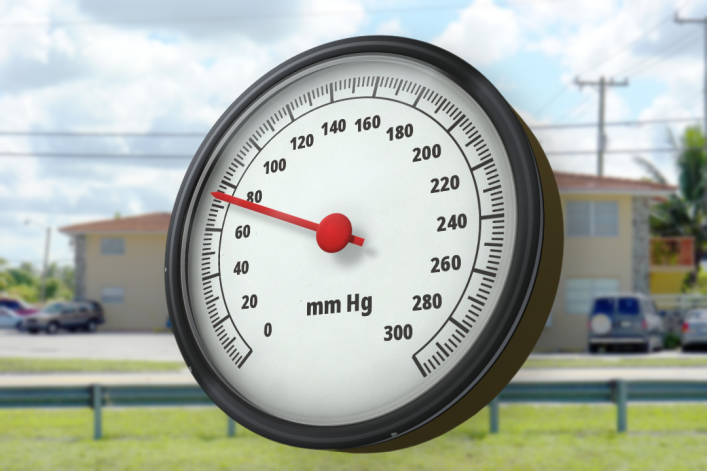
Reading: 74; mmHg
